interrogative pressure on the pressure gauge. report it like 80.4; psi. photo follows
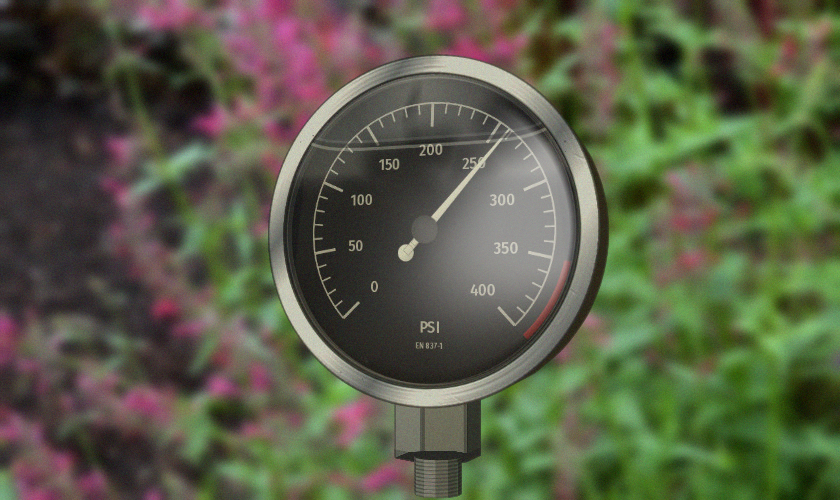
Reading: 260; psi
